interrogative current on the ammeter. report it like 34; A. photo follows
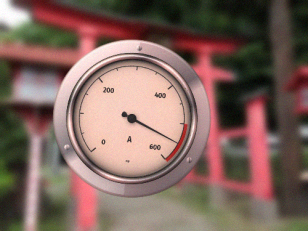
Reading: 550; A
